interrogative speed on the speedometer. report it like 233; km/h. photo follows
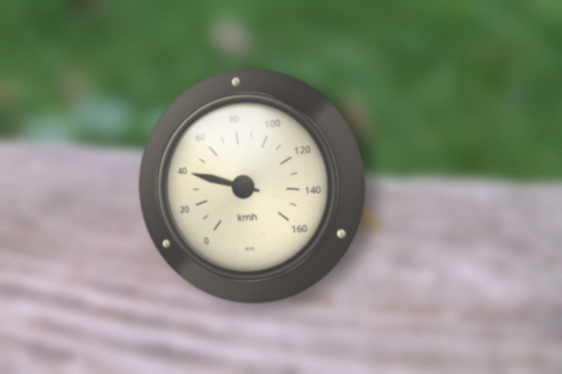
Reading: 40; km/h
